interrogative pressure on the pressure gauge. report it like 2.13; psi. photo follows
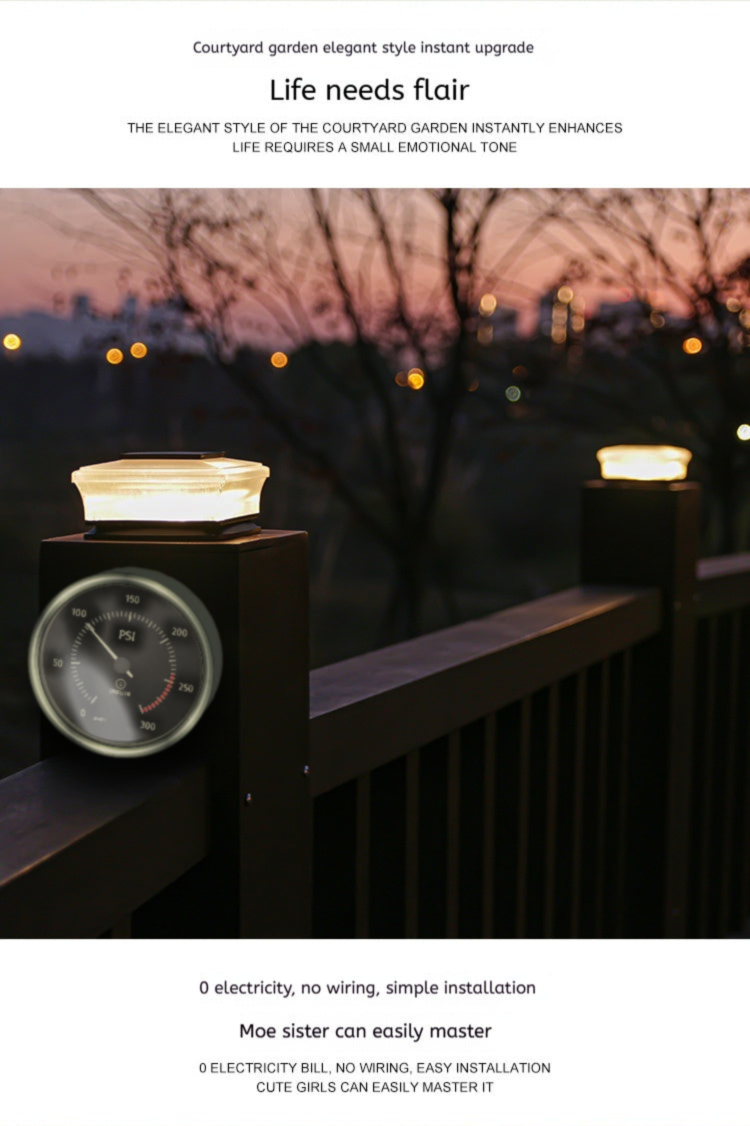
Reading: 100; psi
